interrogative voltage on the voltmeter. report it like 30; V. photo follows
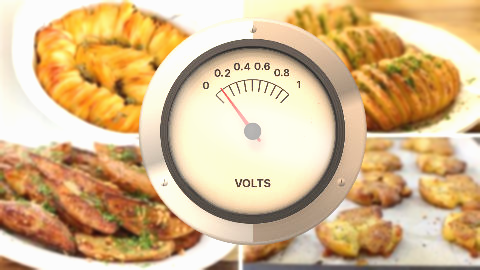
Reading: 0.1; V
